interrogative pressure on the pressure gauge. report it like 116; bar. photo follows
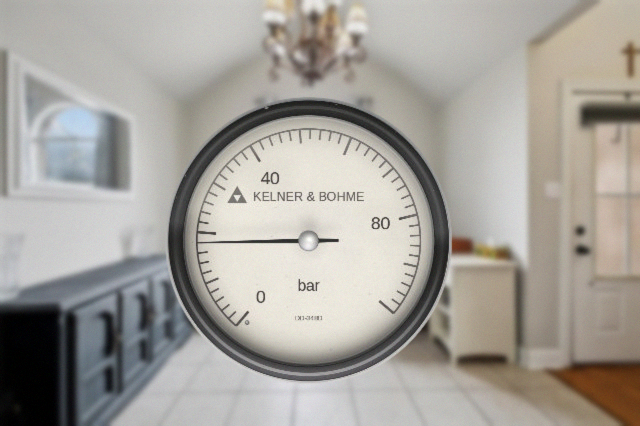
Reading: 18; bar
